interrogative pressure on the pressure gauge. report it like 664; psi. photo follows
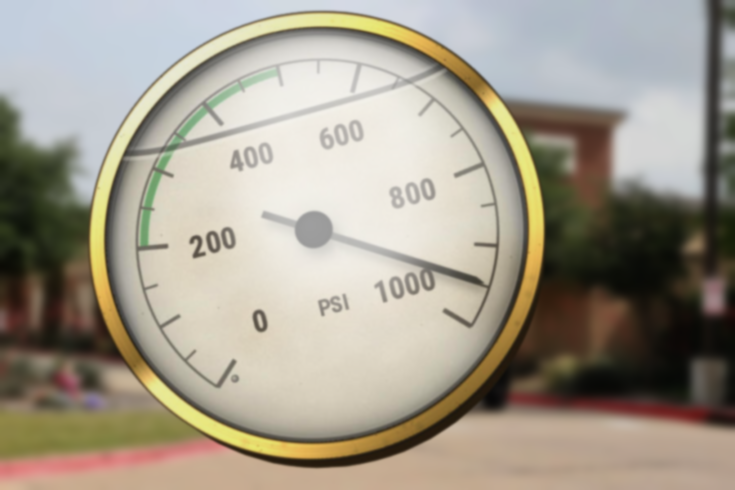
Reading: 950; psi
